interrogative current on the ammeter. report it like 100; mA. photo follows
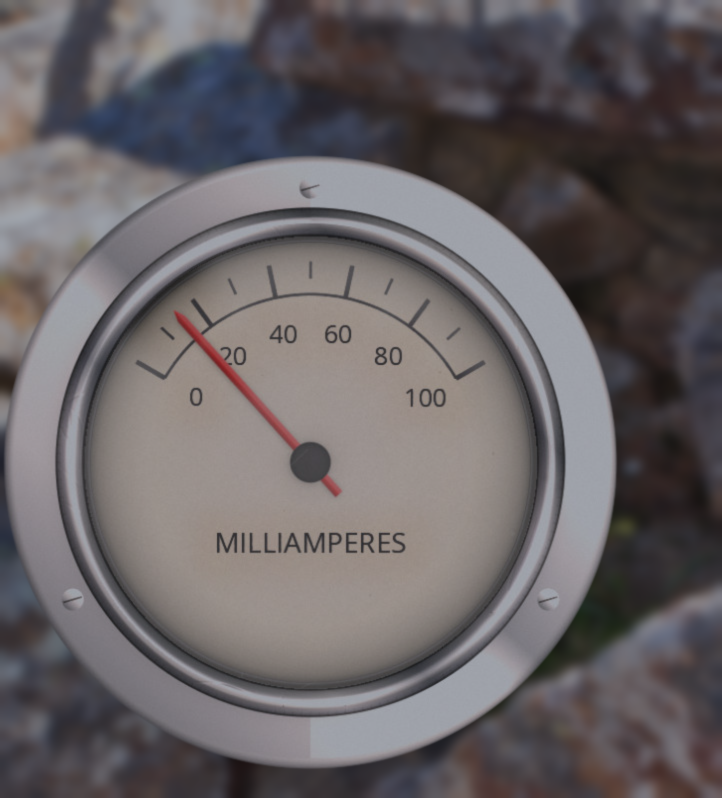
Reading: 15; mA
